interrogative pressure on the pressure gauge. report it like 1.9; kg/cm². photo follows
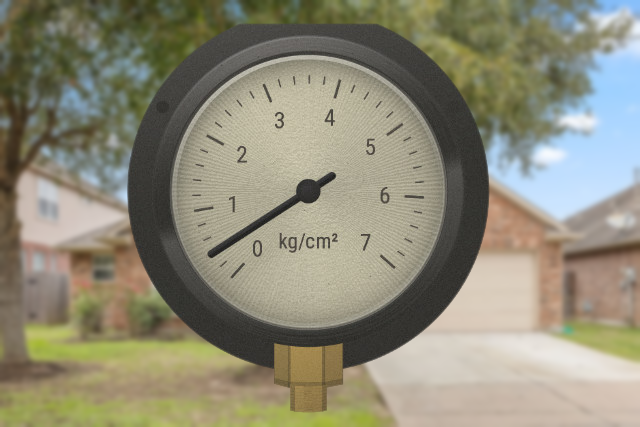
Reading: 0.4; kg/cm²
